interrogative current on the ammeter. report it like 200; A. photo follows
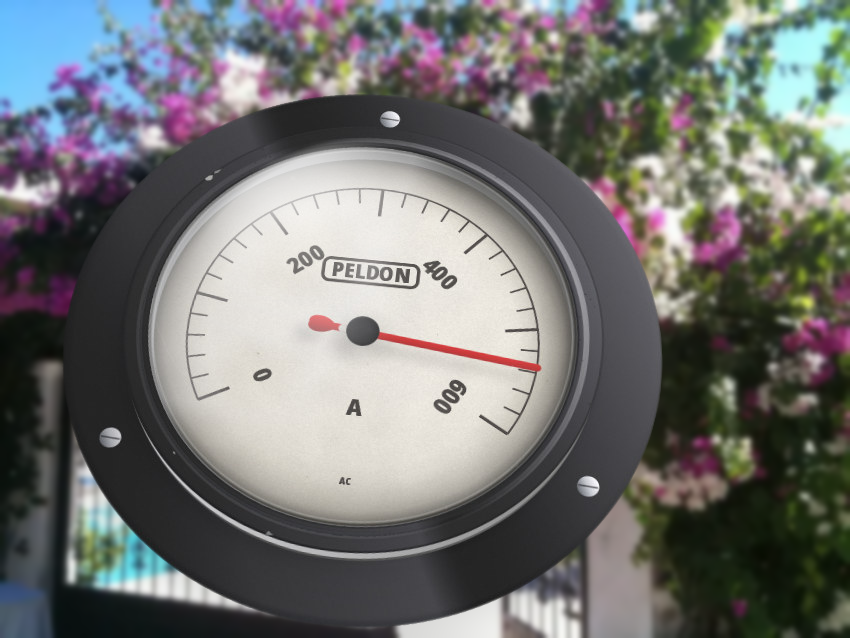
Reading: 540; A
